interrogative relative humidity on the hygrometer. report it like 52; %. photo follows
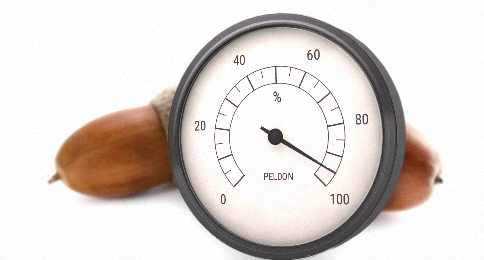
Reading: 95; %
